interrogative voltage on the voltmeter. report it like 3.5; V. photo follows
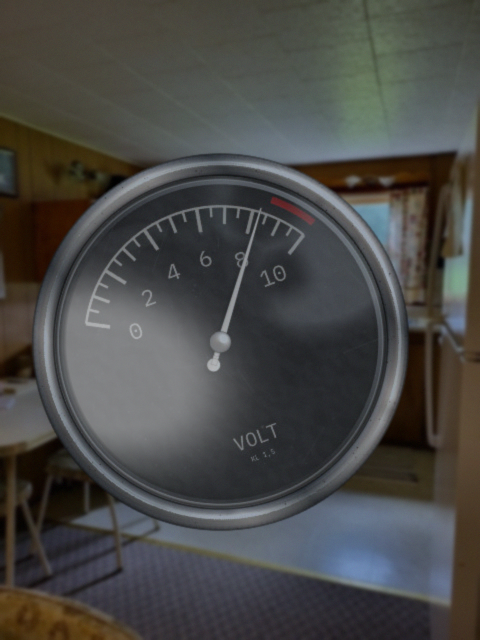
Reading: 8.25; V
